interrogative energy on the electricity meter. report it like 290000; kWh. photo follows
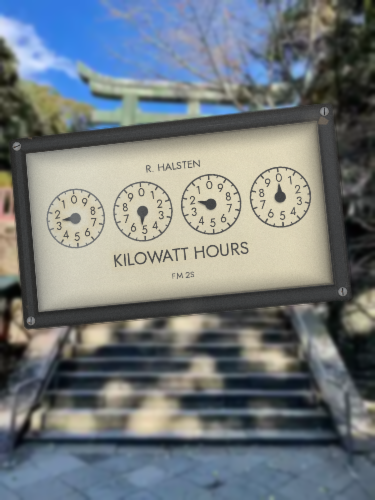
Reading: 2520; kWh
